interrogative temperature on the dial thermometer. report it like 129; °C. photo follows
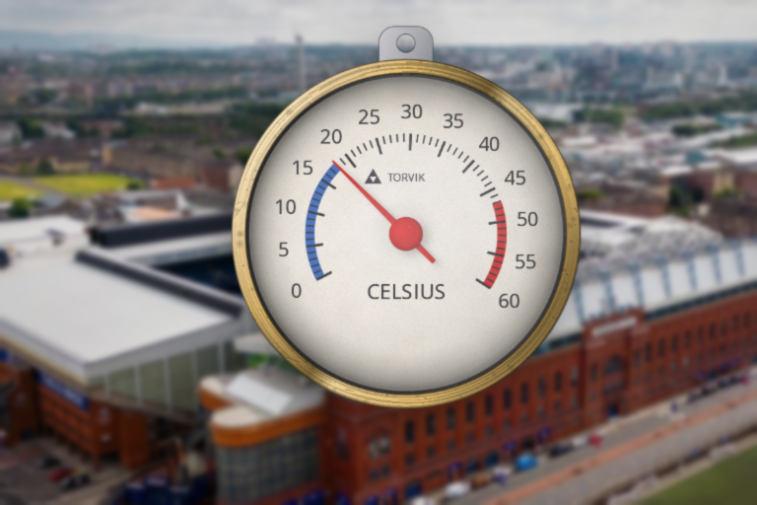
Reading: 18; °C
